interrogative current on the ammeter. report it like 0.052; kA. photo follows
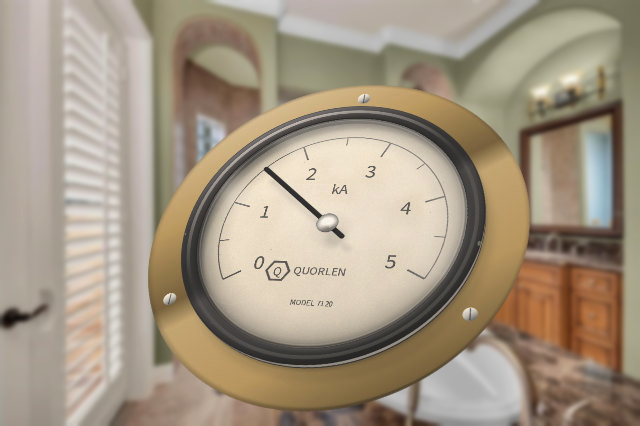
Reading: 1.5; kA
